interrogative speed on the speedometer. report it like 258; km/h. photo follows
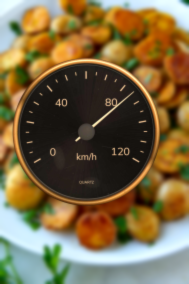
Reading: 85; km/h
